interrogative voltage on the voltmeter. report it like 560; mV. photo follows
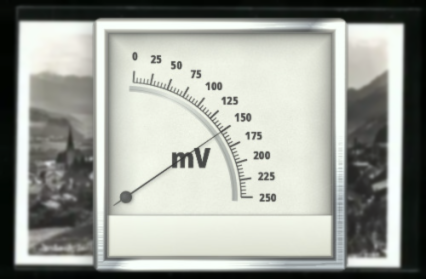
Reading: 150; mV
